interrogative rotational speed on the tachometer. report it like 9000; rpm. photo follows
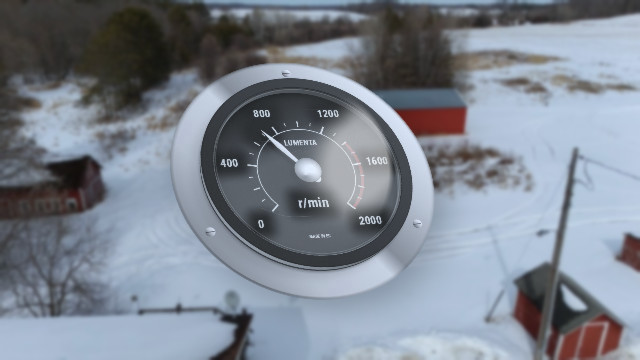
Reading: 700; rpm
